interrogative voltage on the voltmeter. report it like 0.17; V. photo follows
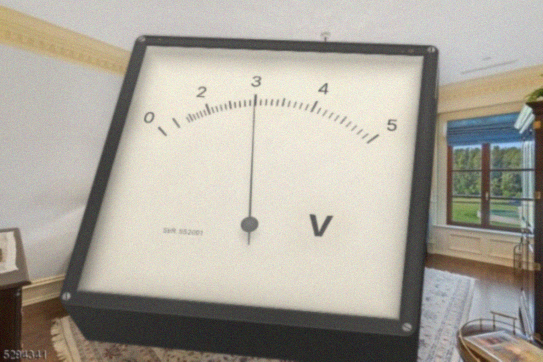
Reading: 3; V
